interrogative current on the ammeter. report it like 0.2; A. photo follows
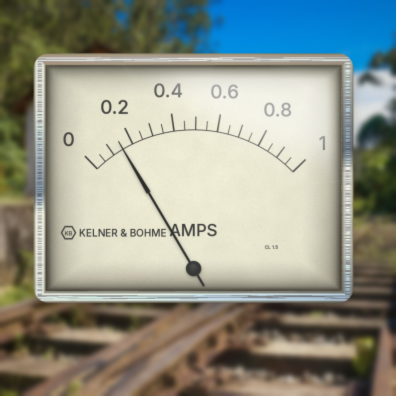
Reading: 0.15; A
